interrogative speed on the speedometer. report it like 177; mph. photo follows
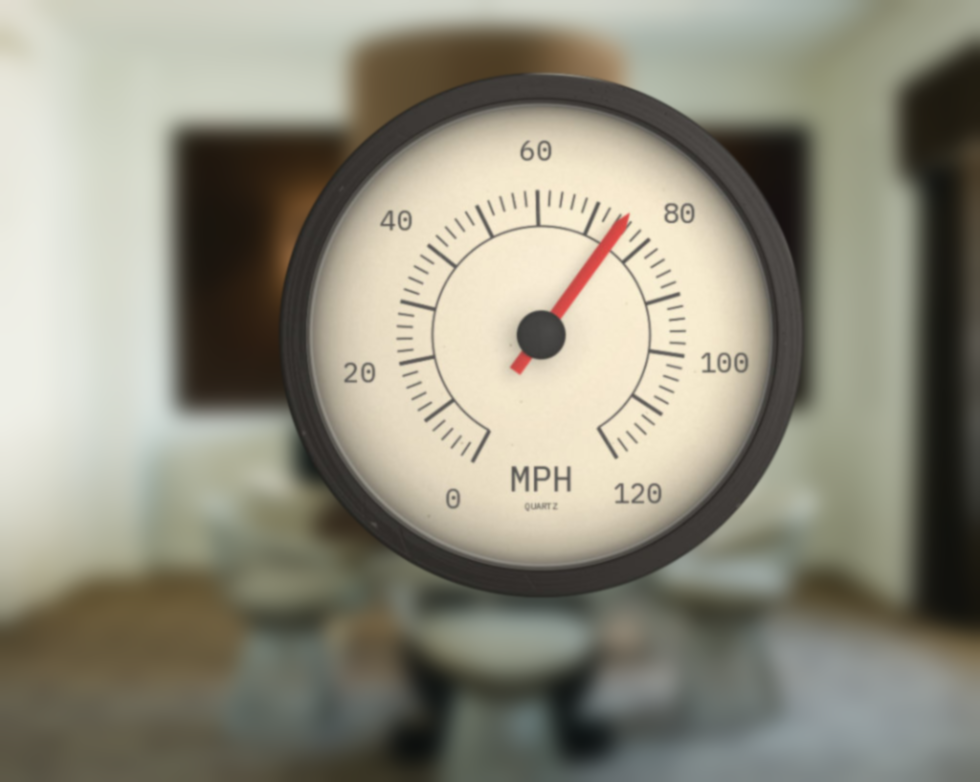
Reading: 75; mph
